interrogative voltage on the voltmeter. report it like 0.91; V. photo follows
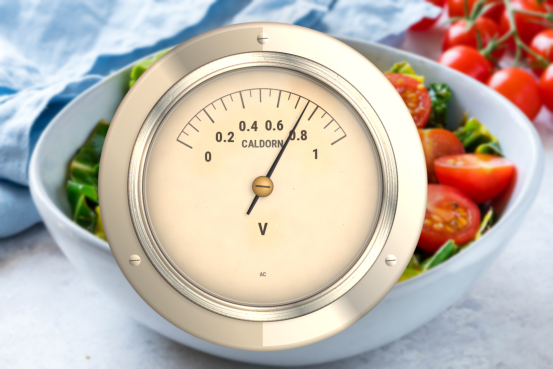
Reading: 0.75; V
